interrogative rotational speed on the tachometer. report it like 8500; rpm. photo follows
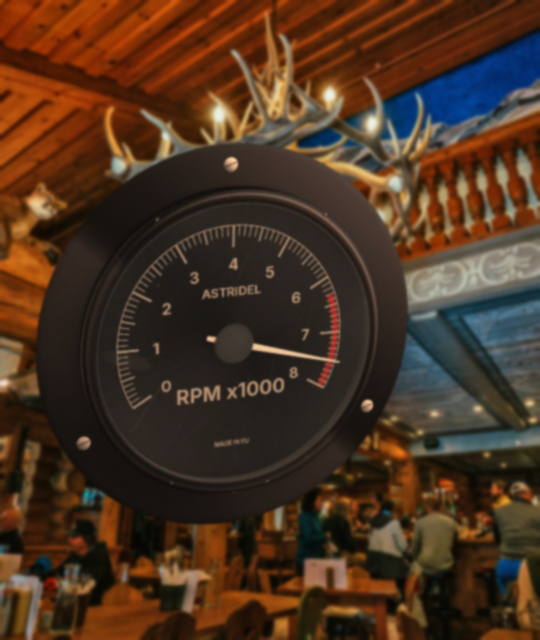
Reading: 7500; rpm
